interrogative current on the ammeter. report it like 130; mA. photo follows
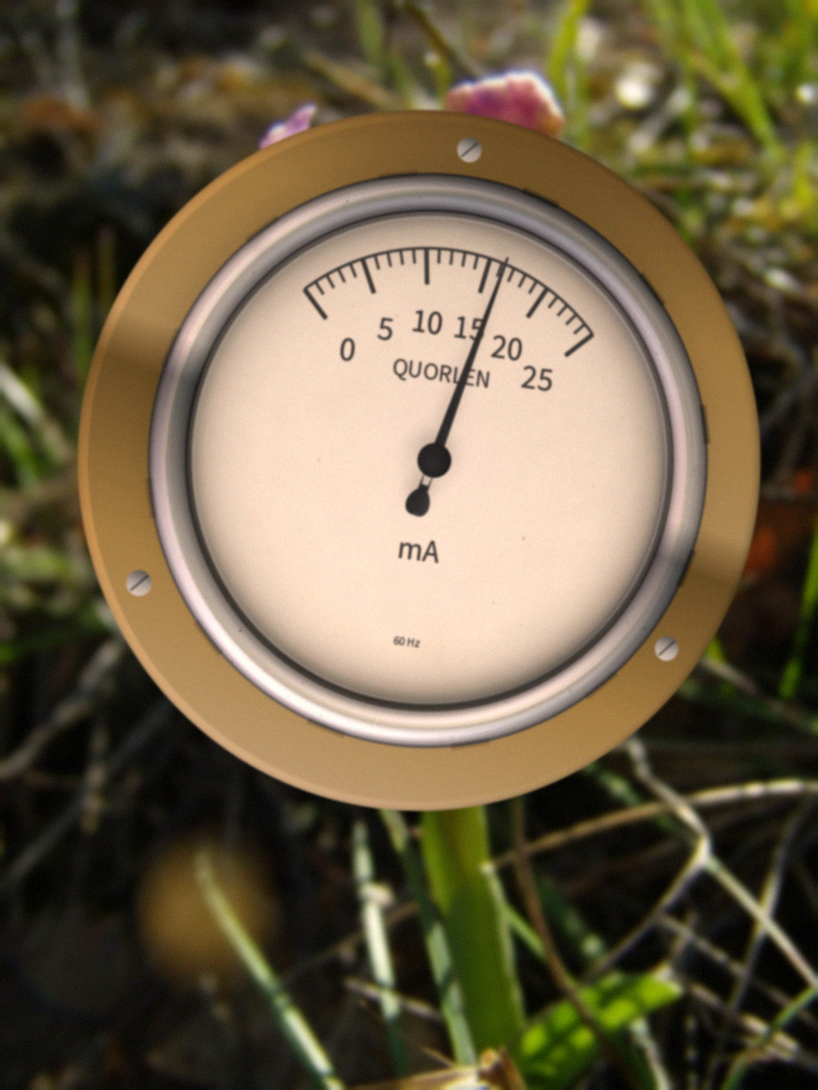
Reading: 16; mA
